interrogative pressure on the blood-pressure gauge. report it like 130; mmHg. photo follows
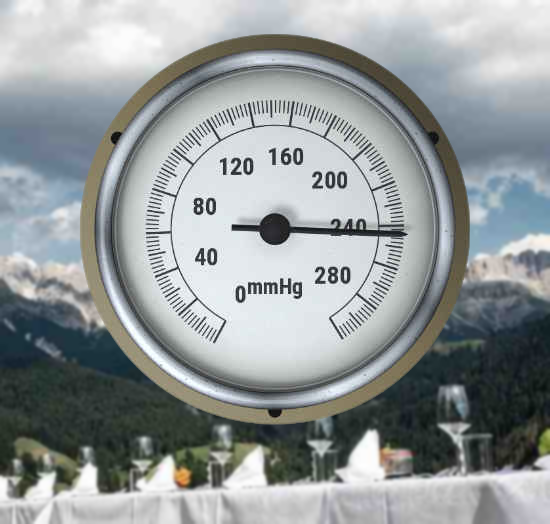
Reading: 244; mmHg
